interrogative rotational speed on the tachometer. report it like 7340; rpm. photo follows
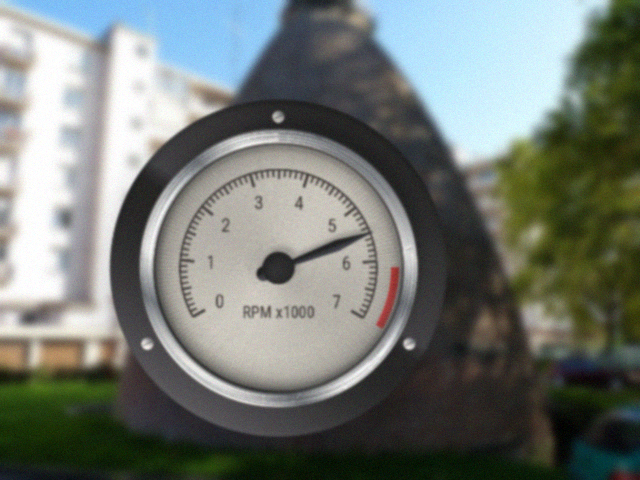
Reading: 5500; rpm
